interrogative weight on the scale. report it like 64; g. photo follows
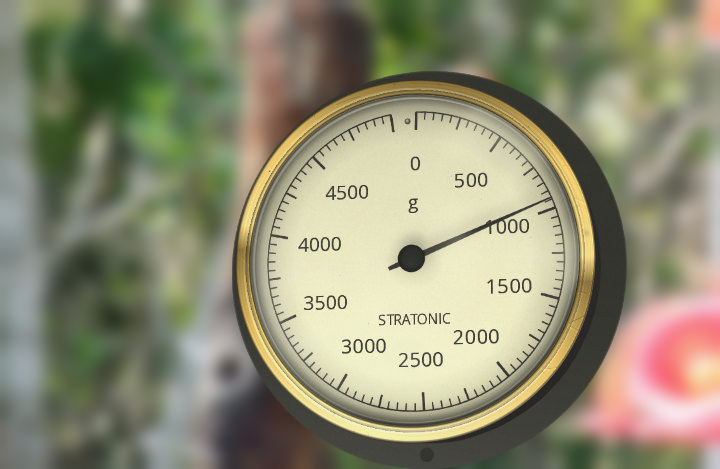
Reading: 950; g
